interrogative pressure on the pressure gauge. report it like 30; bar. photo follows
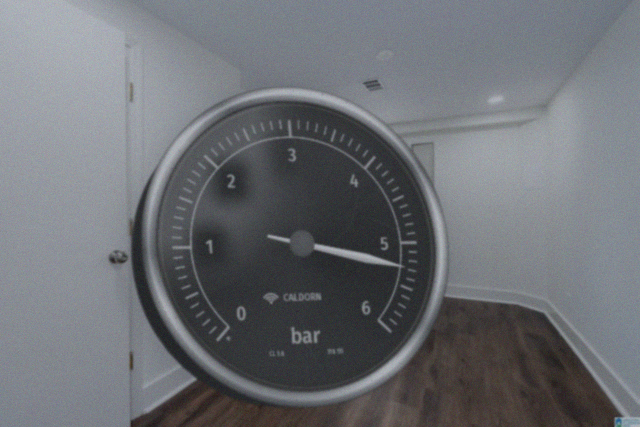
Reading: 5.3; bar
